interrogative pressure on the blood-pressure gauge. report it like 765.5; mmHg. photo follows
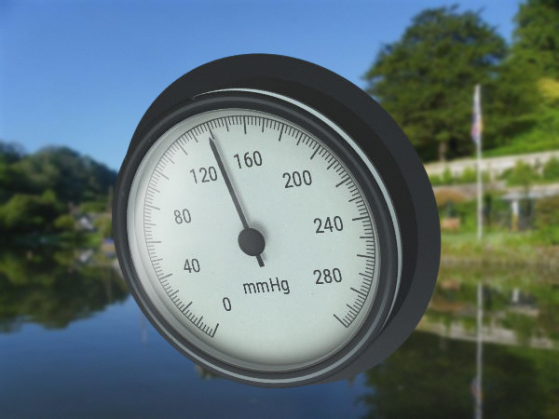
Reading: 140; mmHg
